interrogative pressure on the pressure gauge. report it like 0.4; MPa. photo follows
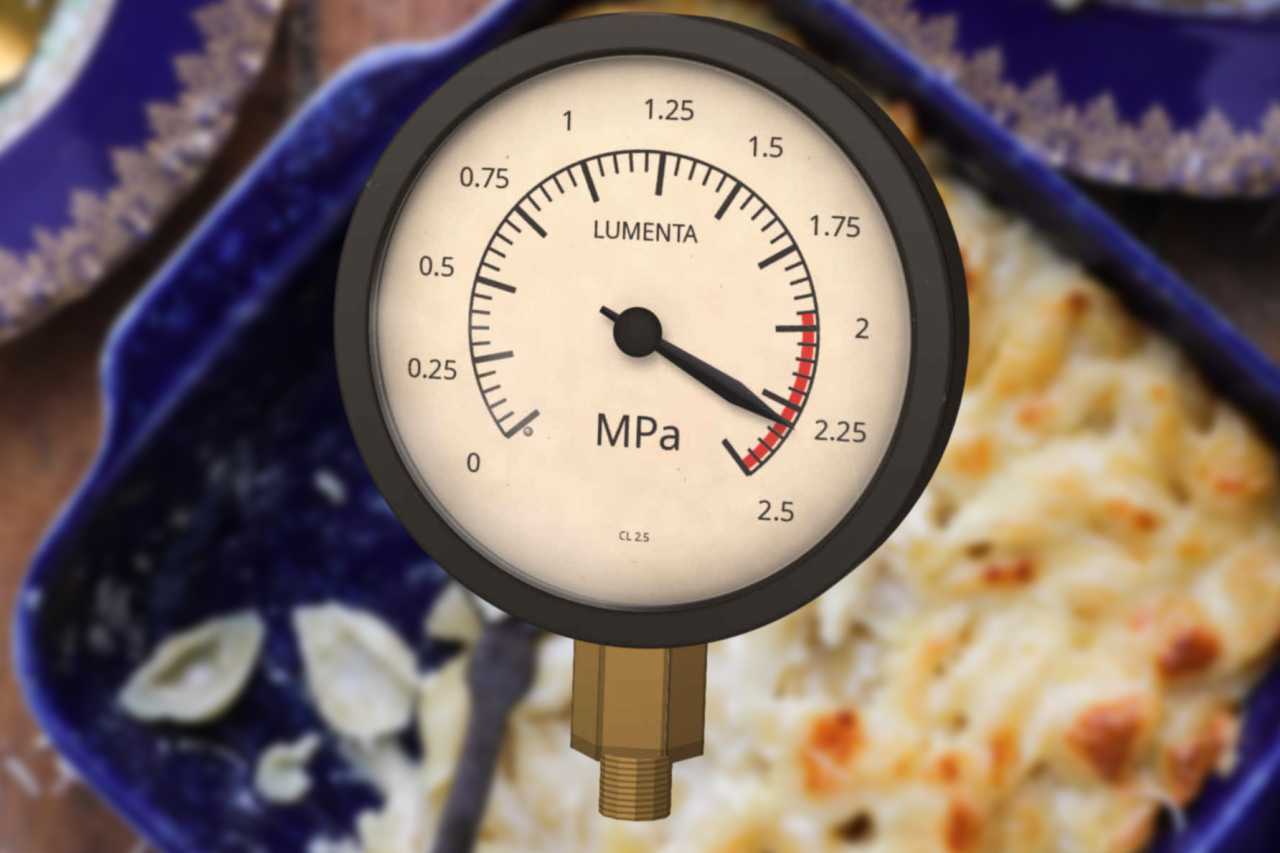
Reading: 2.3; MPa
